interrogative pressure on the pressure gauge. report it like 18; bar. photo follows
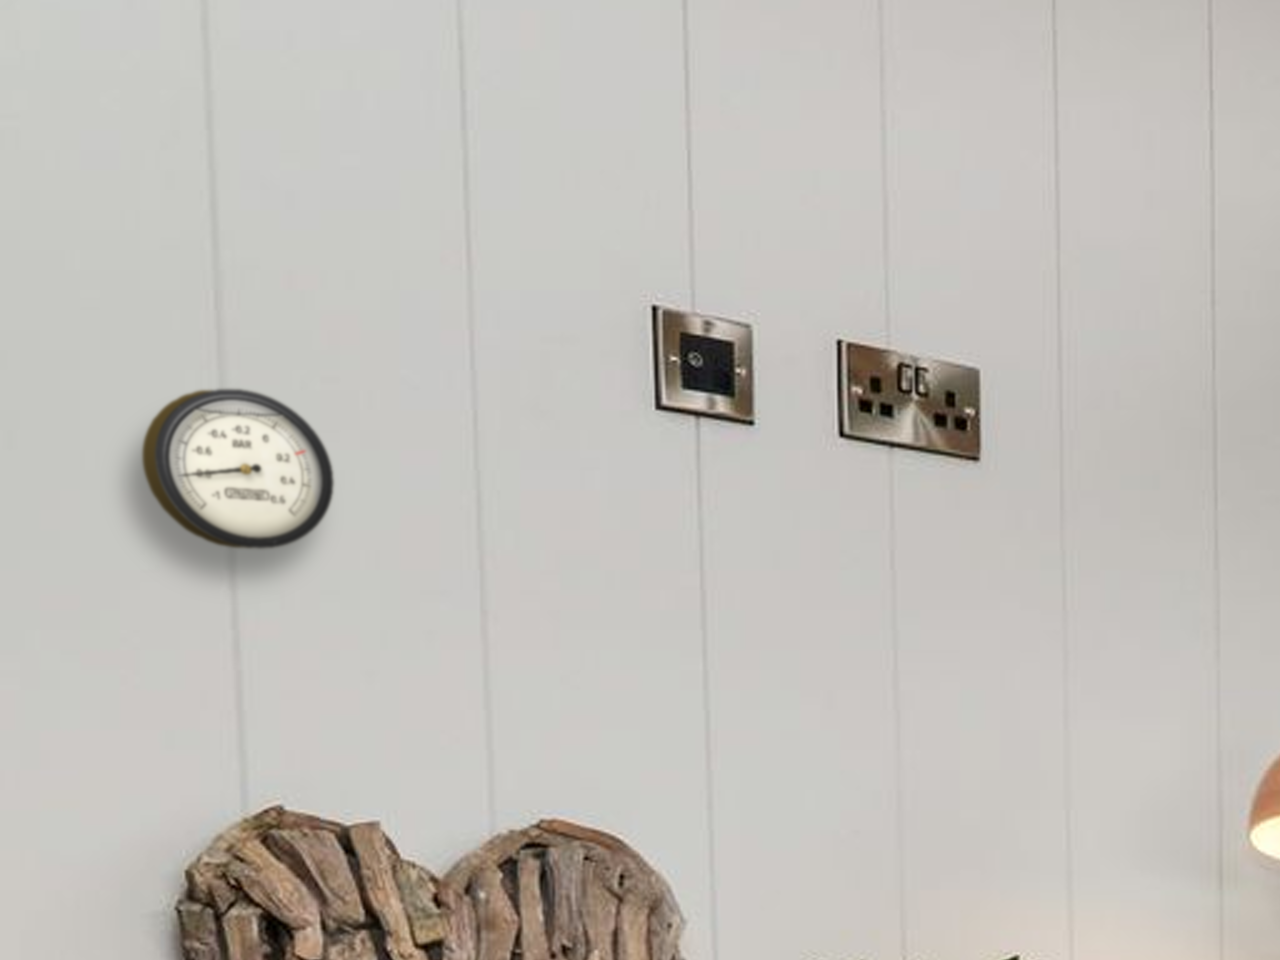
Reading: -0.8; bar
